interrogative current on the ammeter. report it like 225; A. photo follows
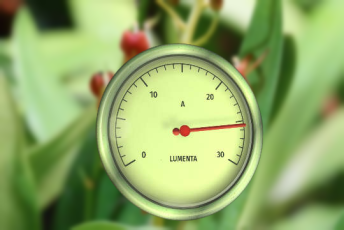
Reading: 25.5; A
